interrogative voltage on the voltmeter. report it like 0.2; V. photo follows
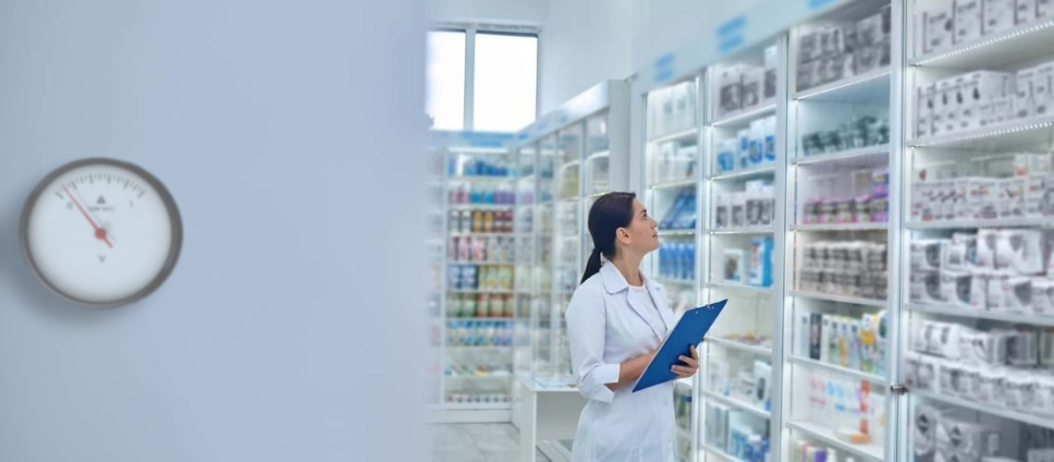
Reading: 0.1; V
